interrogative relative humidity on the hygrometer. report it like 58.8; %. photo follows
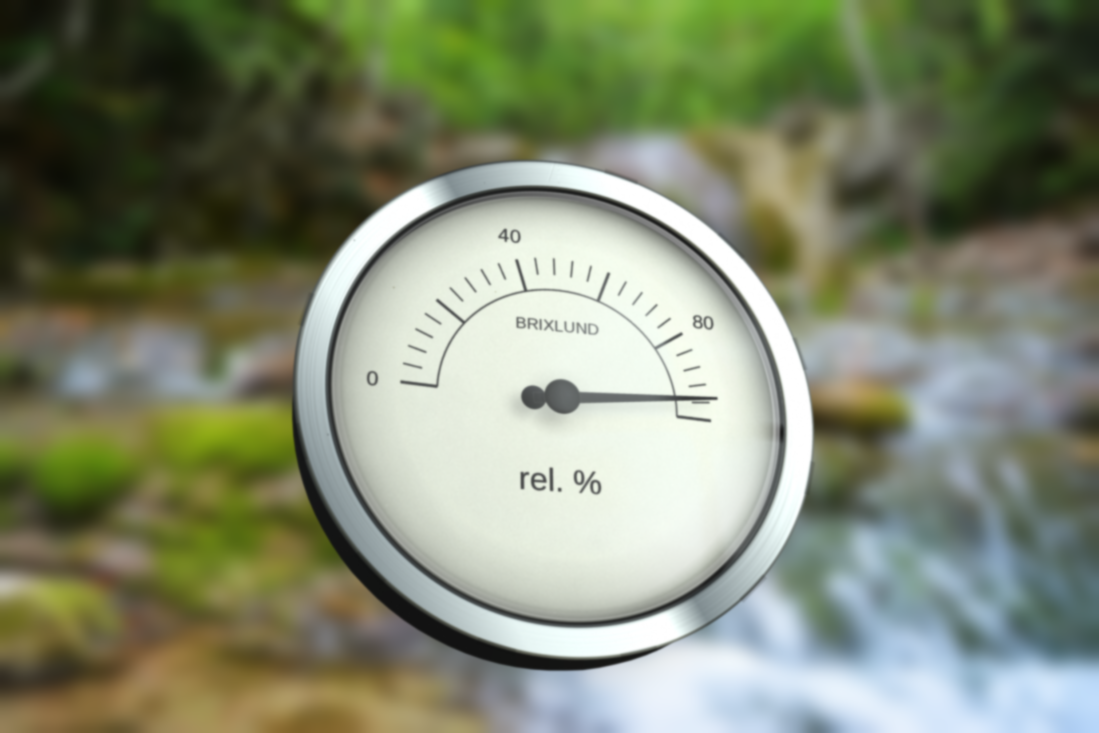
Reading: 96; %
